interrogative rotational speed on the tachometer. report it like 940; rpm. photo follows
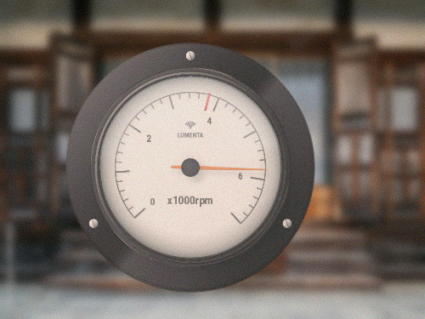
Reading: 5800; rpm
